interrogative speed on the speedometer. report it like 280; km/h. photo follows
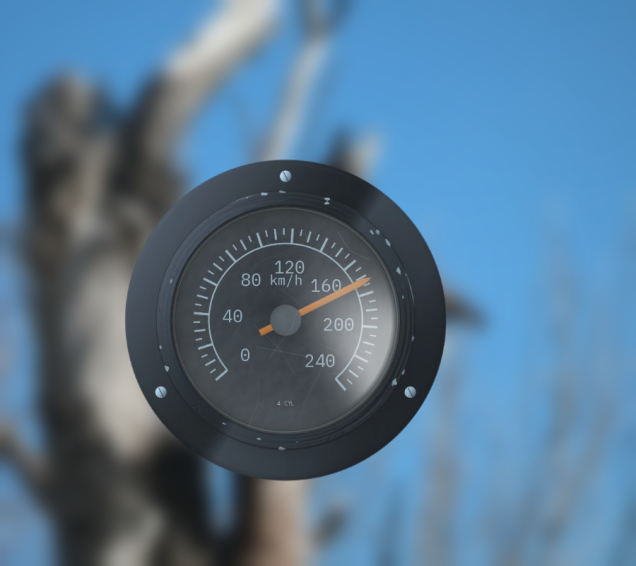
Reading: 172.5; km/h
